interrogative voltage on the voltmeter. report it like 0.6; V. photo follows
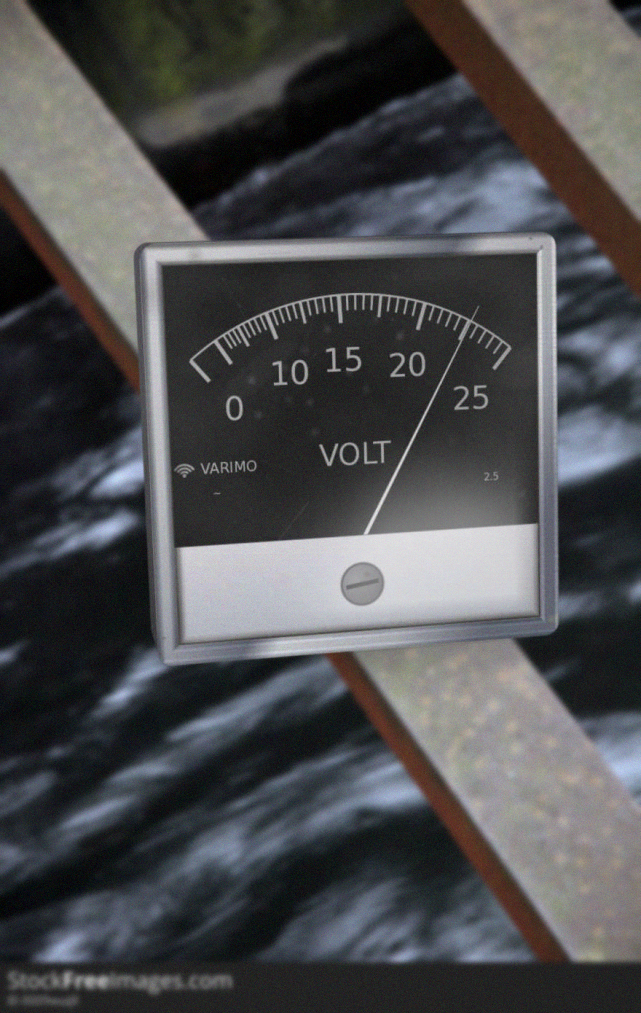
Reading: 22.5; V
